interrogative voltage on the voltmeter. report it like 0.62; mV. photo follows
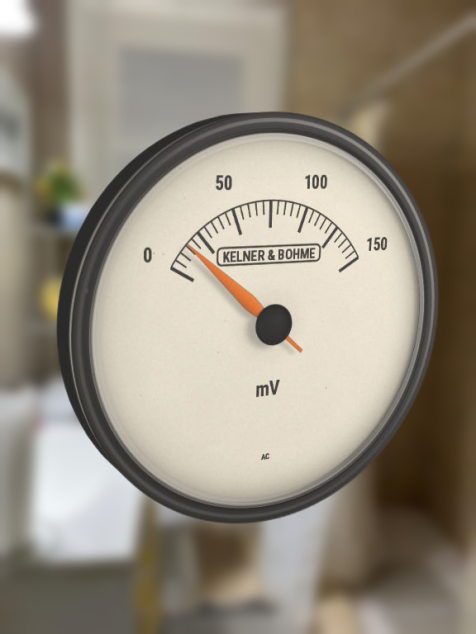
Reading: 15; mV
